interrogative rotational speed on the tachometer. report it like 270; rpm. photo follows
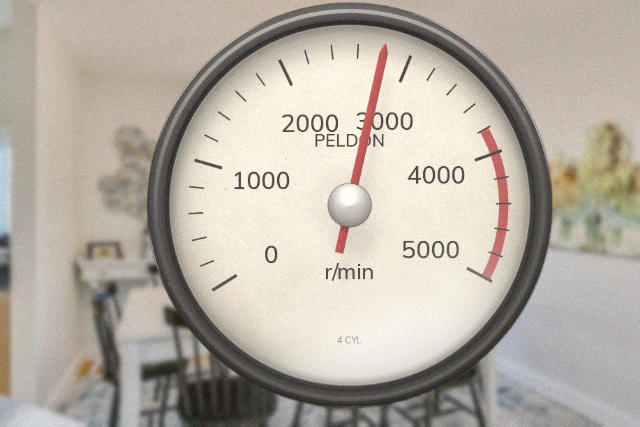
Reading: 2800; rpm
